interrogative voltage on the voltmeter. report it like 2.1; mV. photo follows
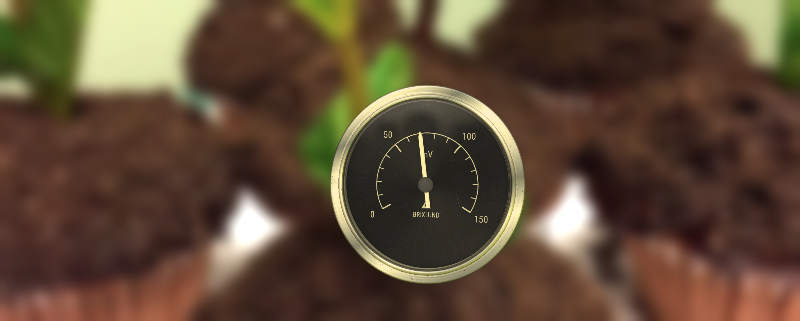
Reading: 70; mV
